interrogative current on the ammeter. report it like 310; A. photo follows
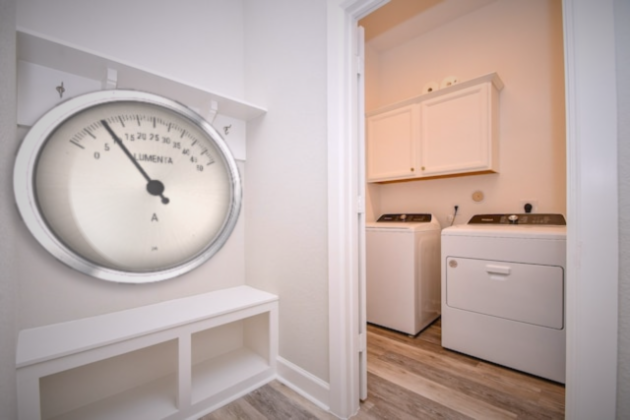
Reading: 10; A
